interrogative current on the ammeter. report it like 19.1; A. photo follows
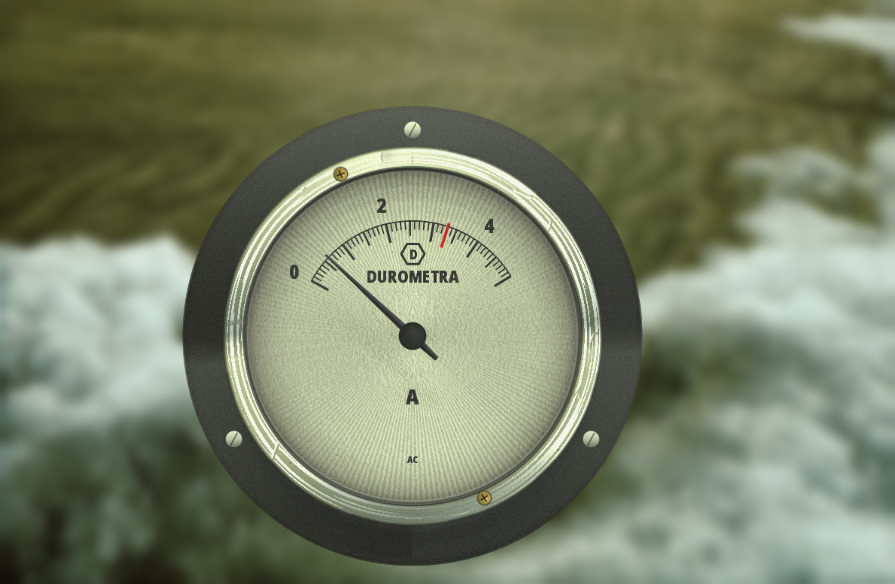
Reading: 0.6; A
